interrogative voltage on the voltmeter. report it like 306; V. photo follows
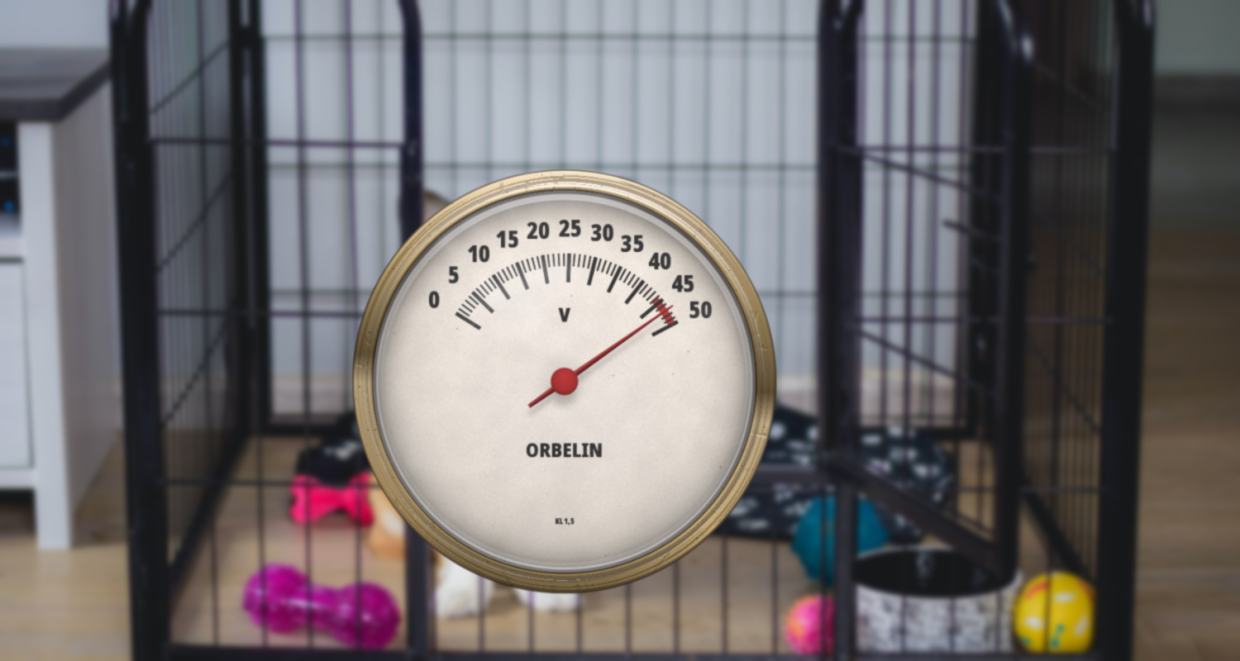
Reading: 47; V
